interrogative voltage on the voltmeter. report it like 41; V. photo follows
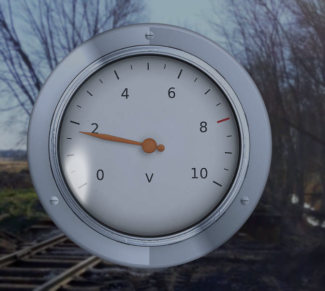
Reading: 1.75; V
